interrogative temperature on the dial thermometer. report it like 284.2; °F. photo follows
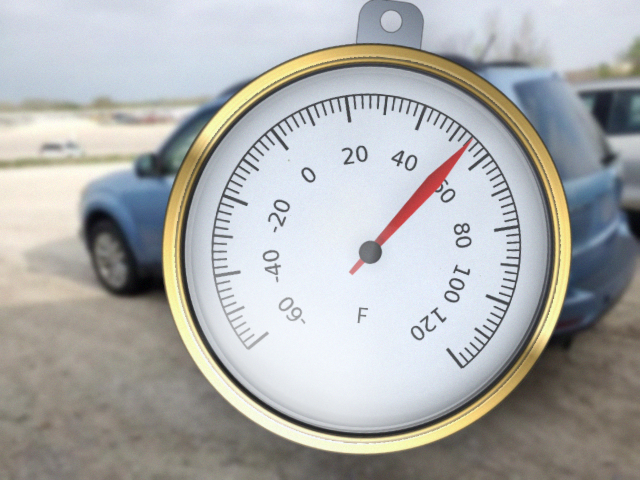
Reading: 54; °F
